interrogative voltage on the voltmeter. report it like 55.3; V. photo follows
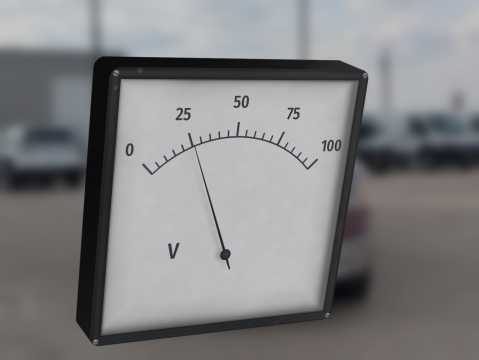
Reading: 25; V
